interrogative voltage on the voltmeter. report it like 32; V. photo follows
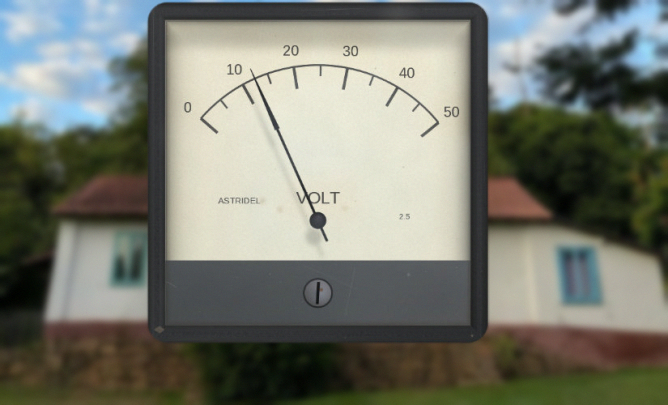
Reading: 12.5; V
